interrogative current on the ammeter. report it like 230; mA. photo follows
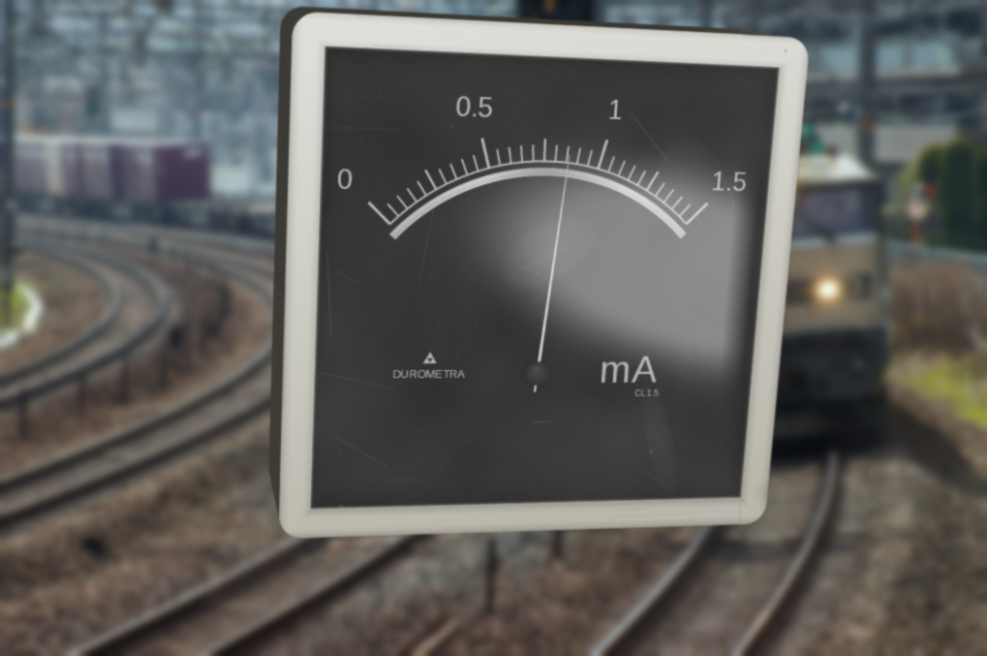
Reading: 0.85; mA
